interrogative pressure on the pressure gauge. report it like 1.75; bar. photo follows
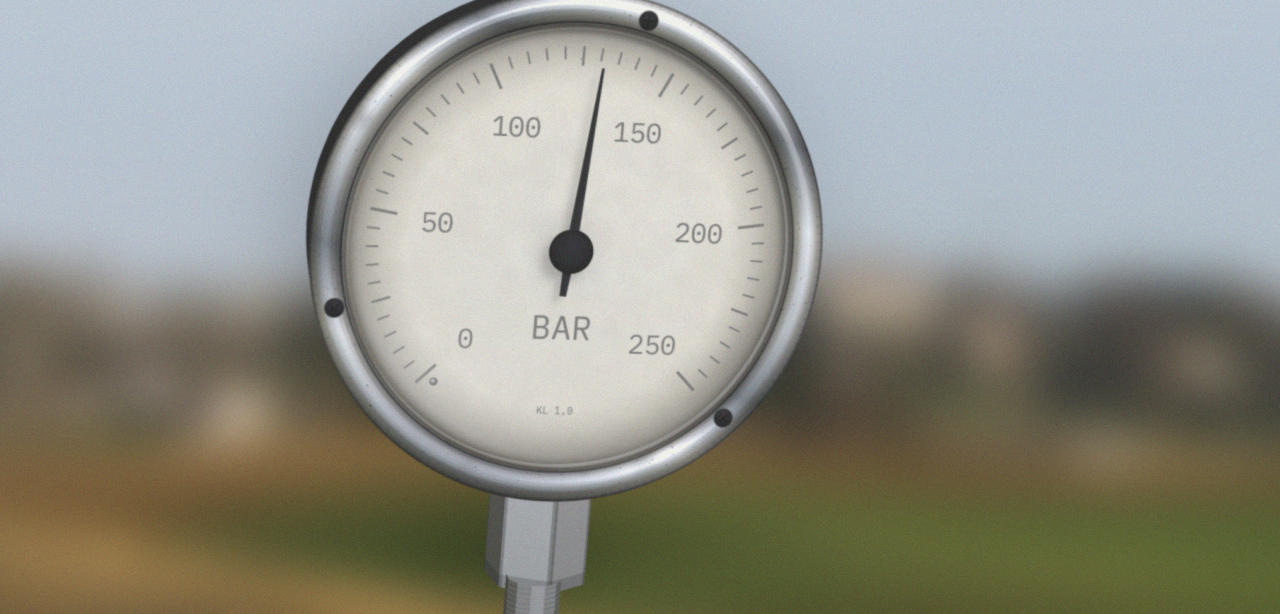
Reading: 130; bar
